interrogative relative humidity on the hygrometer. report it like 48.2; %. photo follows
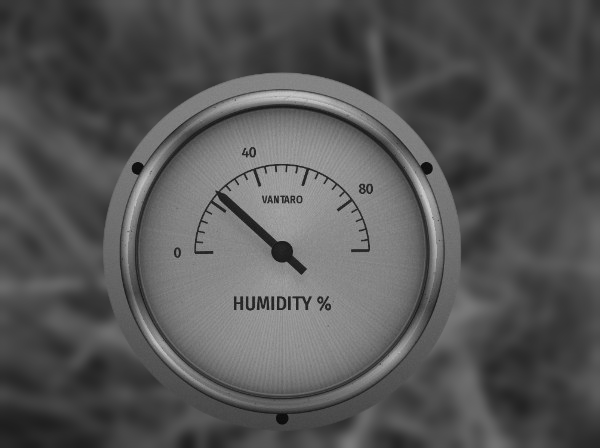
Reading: 24; %
